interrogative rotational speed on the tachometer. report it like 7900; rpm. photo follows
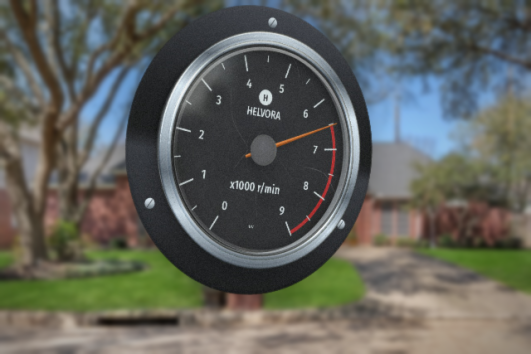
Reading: 6500; rpm
